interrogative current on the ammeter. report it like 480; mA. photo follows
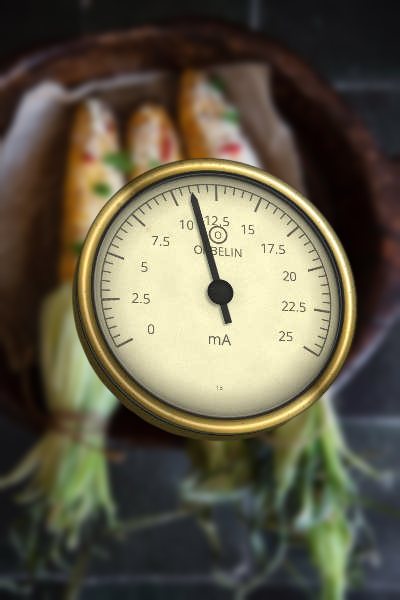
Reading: 11; mA
